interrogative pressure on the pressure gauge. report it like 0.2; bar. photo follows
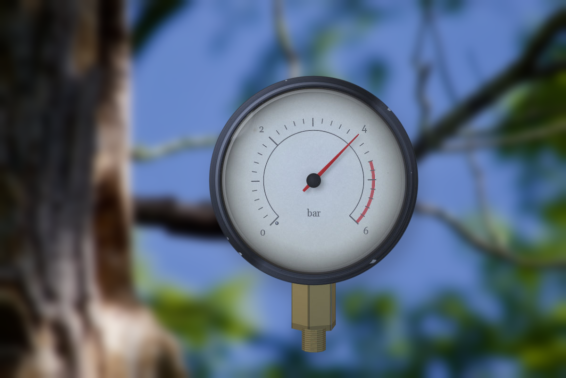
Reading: 4; bar
